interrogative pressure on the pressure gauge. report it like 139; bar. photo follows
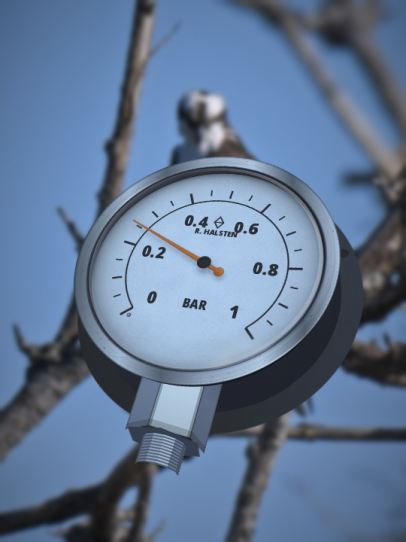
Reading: 0.25; bar
